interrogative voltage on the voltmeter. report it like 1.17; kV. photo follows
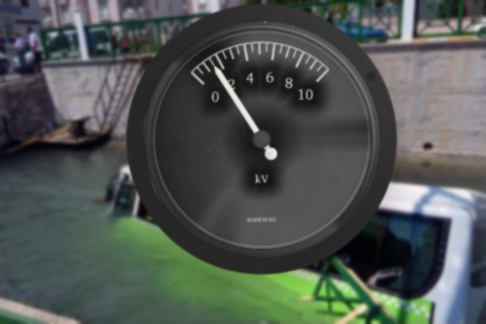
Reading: 1.5; kV
